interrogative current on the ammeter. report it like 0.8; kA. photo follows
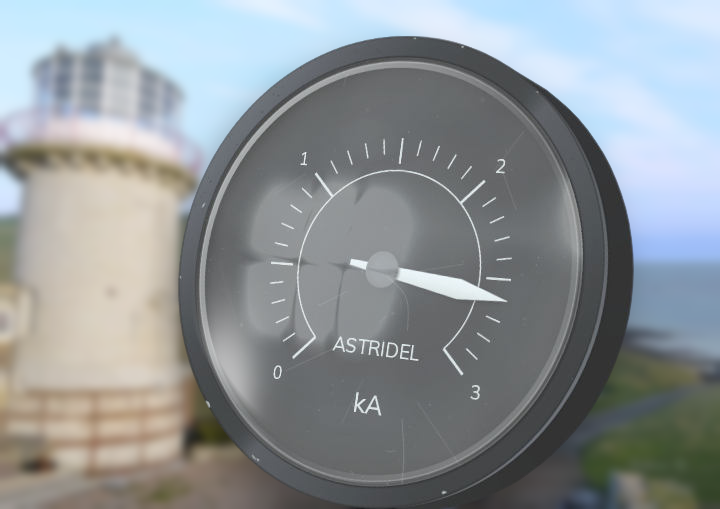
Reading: 2.6; kA
